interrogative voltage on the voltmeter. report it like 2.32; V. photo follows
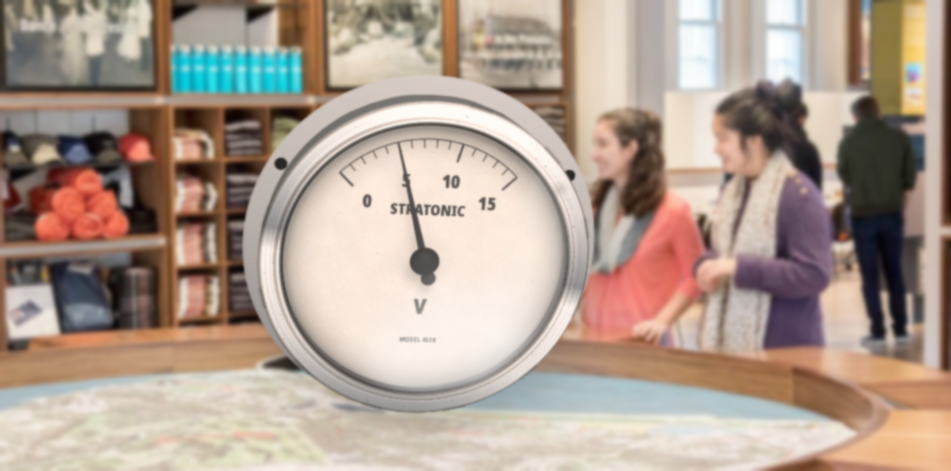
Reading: 5; V
